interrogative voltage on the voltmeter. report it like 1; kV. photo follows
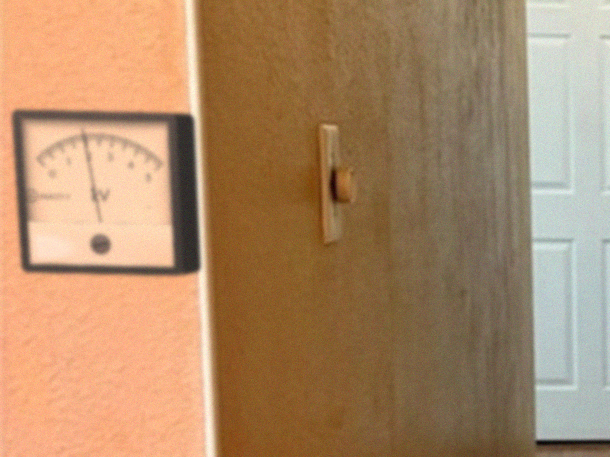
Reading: 2; kV
